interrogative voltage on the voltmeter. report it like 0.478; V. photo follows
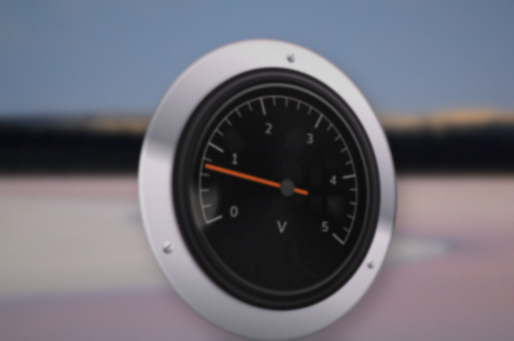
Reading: 0.7; V
